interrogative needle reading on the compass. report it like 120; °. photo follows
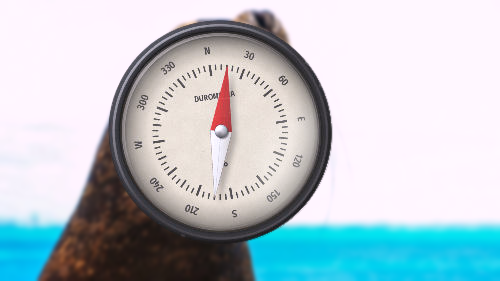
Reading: 15; °
